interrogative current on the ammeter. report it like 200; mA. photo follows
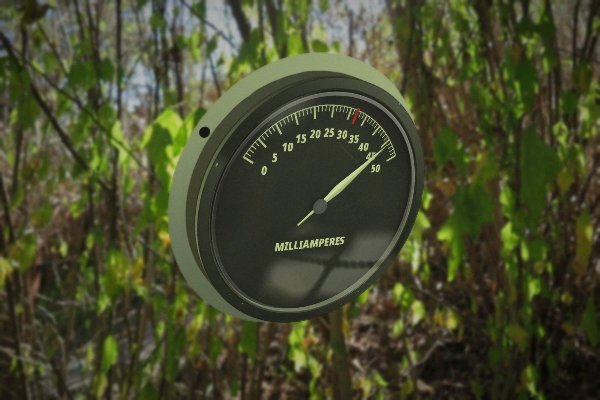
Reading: 45; mA
